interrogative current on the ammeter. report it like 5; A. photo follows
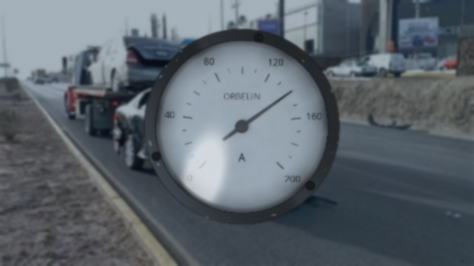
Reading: 140; A
